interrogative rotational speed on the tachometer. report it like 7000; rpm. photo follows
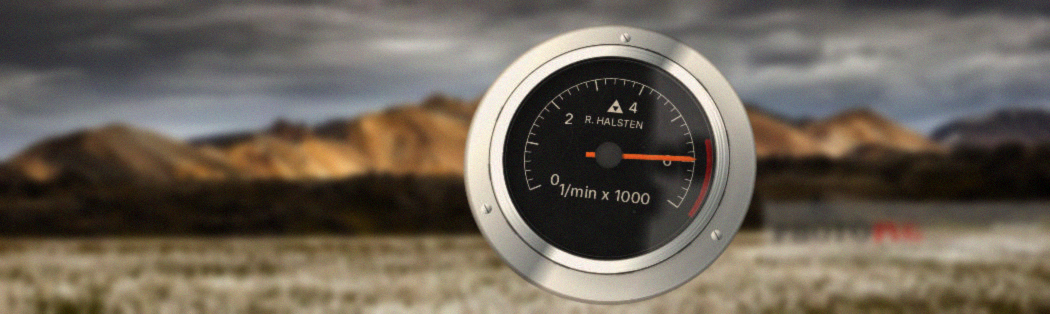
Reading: 6000; rpm
